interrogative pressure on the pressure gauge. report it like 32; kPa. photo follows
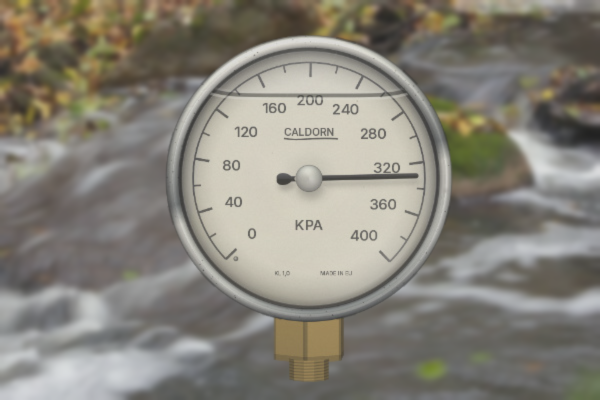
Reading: 330; kPa
